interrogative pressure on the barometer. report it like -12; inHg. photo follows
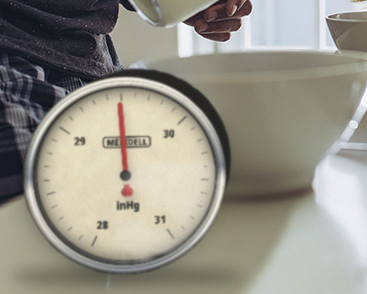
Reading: 29.5; inHg
